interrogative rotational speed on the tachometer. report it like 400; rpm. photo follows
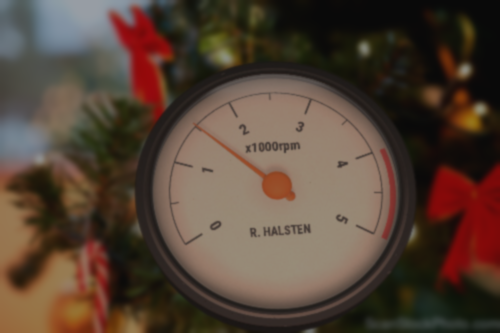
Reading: 1500; rpm
